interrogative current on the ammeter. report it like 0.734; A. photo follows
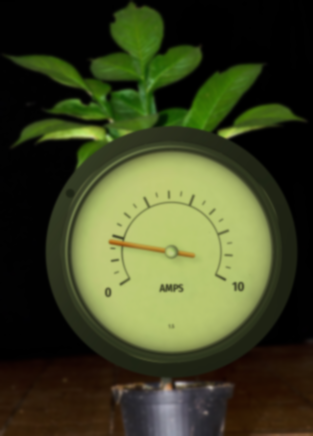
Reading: 1.75; A
